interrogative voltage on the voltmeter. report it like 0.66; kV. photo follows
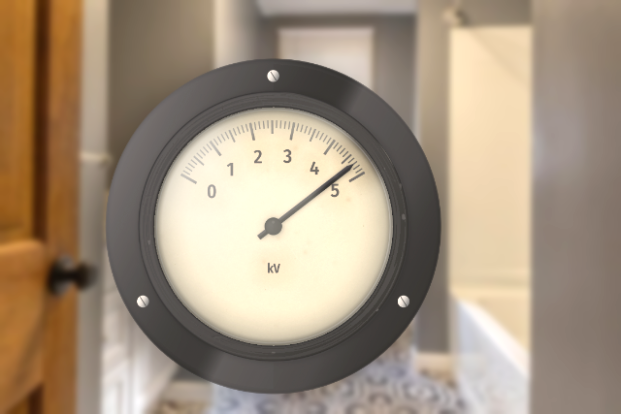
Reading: 4.7; kV
